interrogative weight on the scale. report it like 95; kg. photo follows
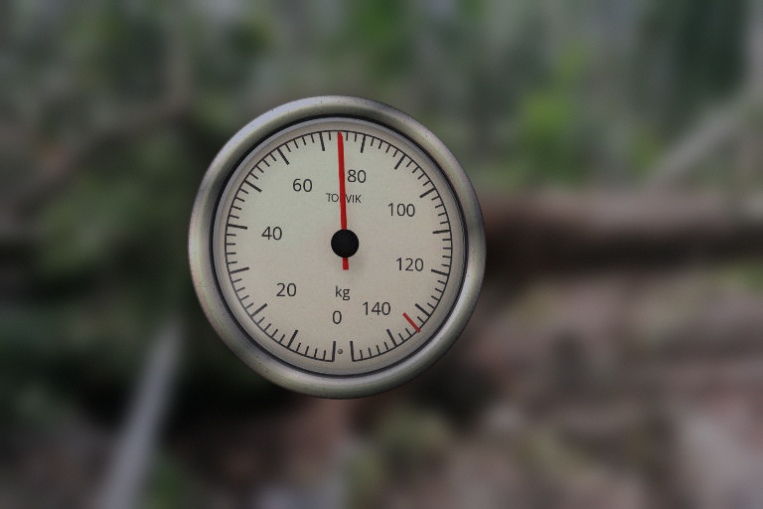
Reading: 74; kg
